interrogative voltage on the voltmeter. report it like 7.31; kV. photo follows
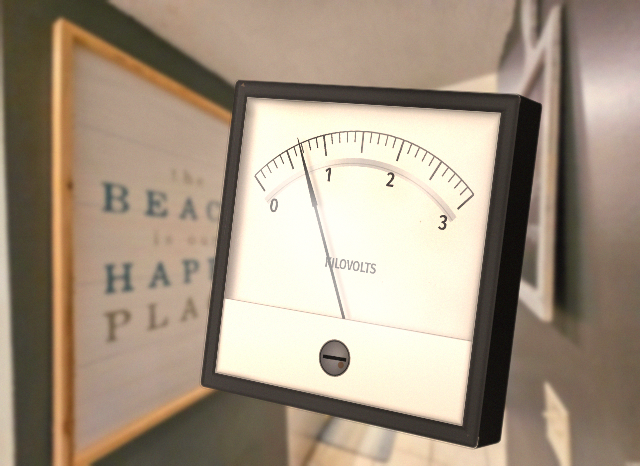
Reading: 0.7; kV
